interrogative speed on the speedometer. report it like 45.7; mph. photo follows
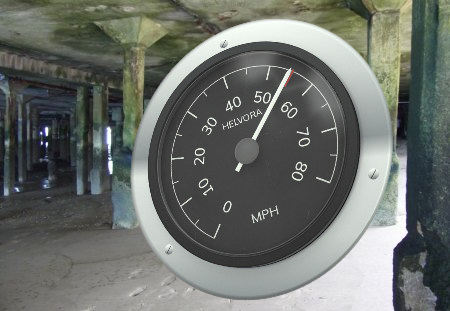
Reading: 55; mph
